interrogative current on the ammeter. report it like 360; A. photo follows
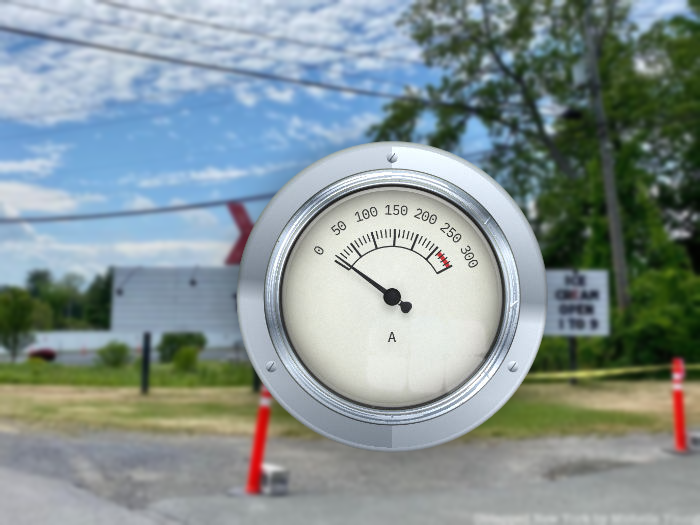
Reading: 10; A
